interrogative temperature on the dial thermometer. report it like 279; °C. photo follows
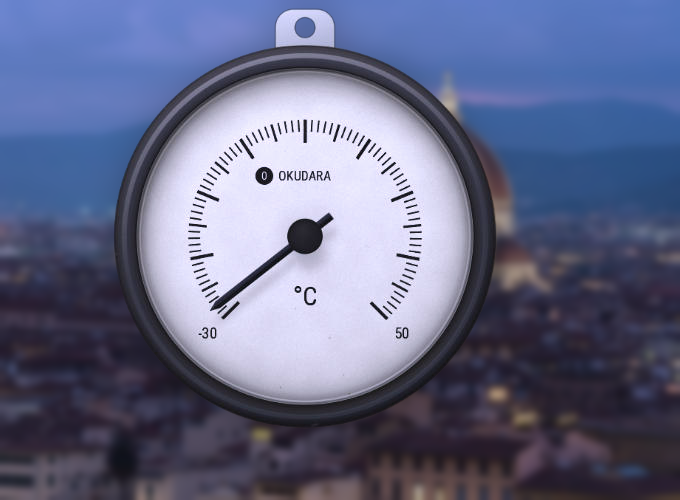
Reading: -28; °C
